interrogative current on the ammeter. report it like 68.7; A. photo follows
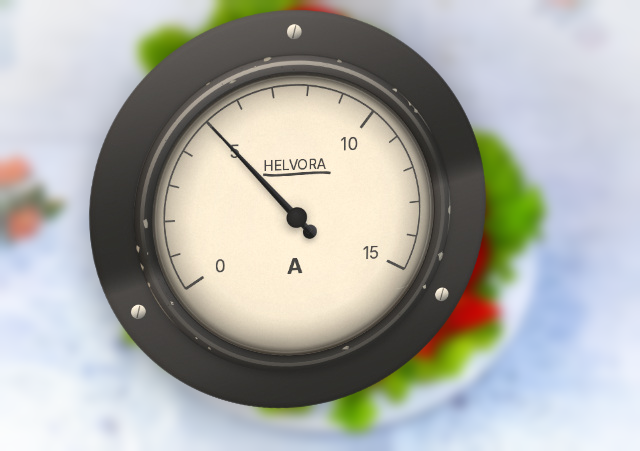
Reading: 5; A
